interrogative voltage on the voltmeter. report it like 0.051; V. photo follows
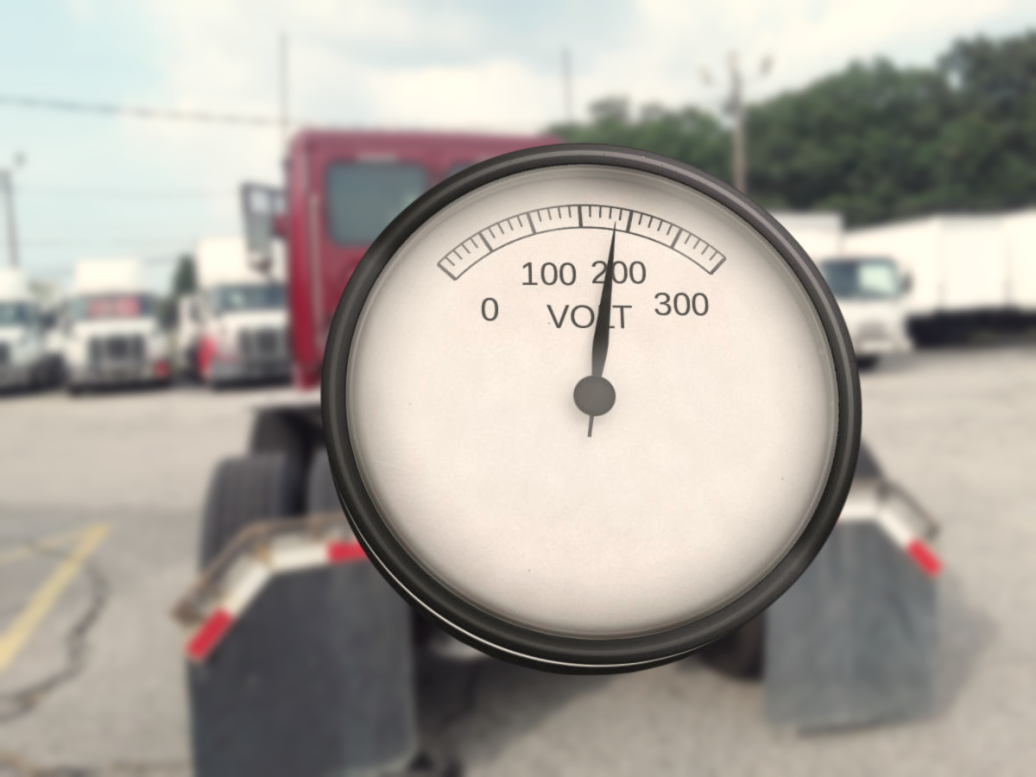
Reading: 185; V
